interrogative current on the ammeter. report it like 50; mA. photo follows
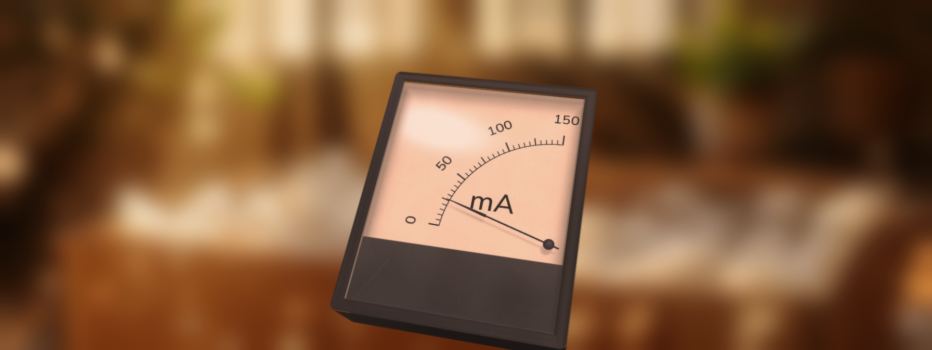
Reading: 25; mA
